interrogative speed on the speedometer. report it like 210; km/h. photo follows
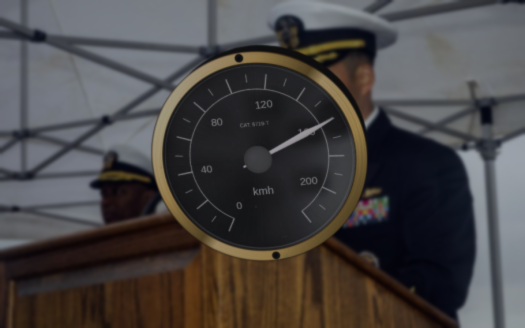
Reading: 160; km/h
